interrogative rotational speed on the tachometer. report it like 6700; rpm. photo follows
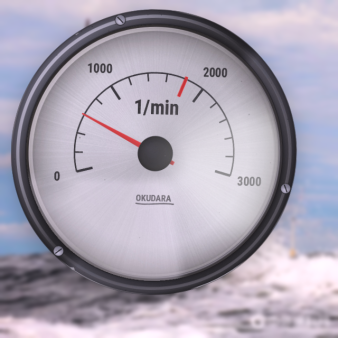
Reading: 600; rpm
